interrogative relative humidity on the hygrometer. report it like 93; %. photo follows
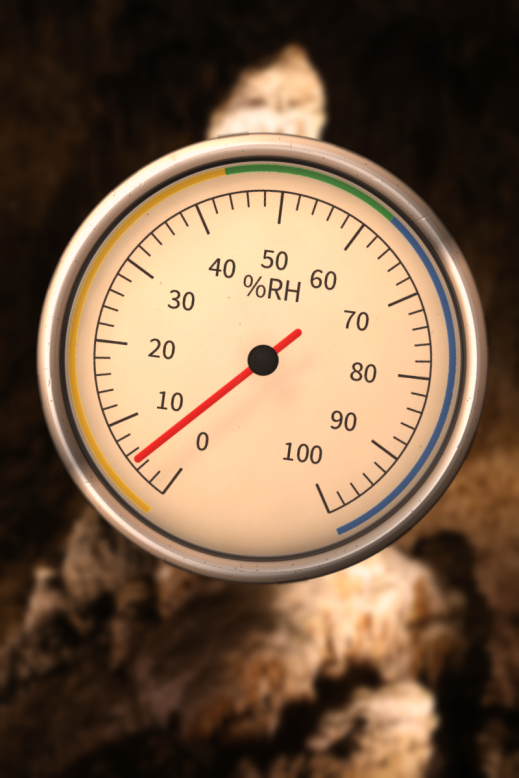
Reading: 5; %
